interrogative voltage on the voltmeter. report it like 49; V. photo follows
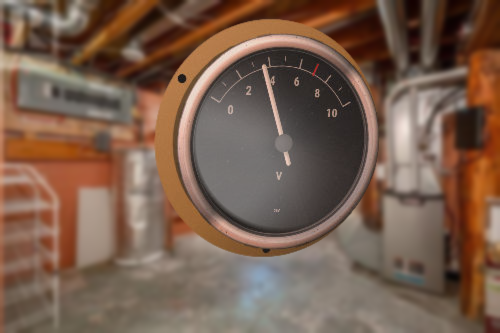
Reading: 3.5; V
